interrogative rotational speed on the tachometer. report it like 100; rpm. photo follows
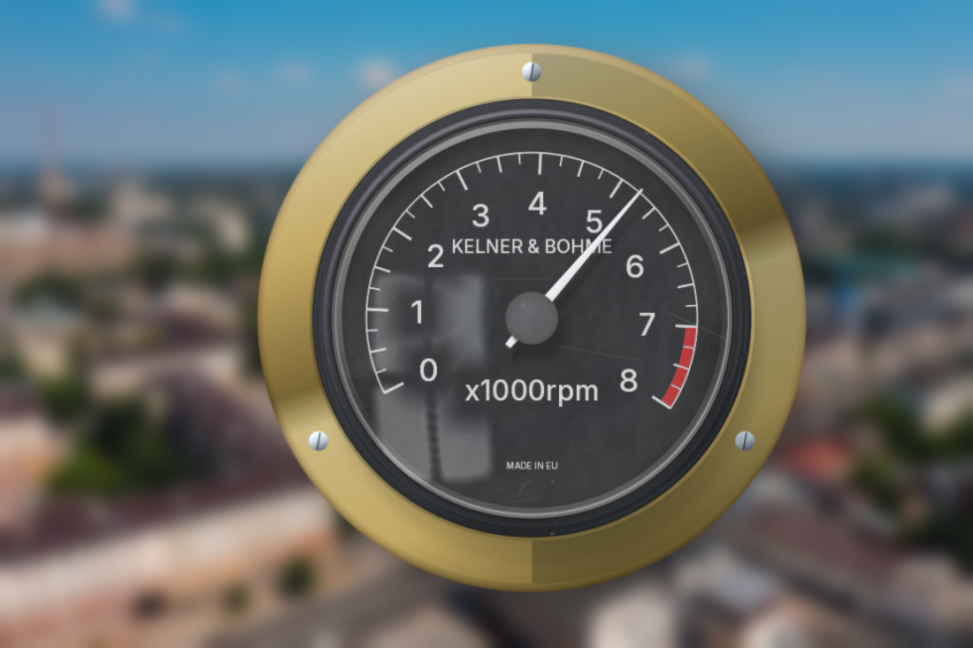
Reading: 5250; rpm
